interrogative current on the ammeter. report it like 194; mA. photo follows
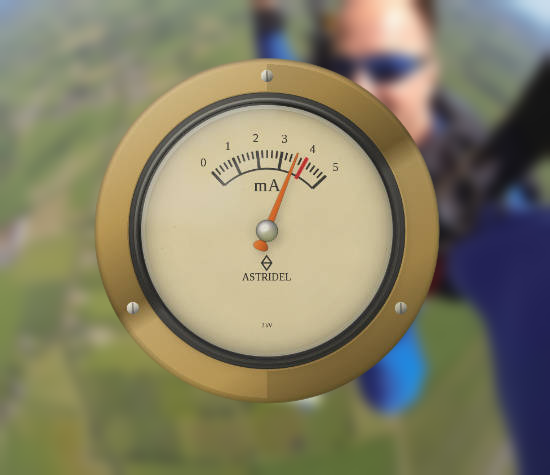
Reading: 3.6; mA
